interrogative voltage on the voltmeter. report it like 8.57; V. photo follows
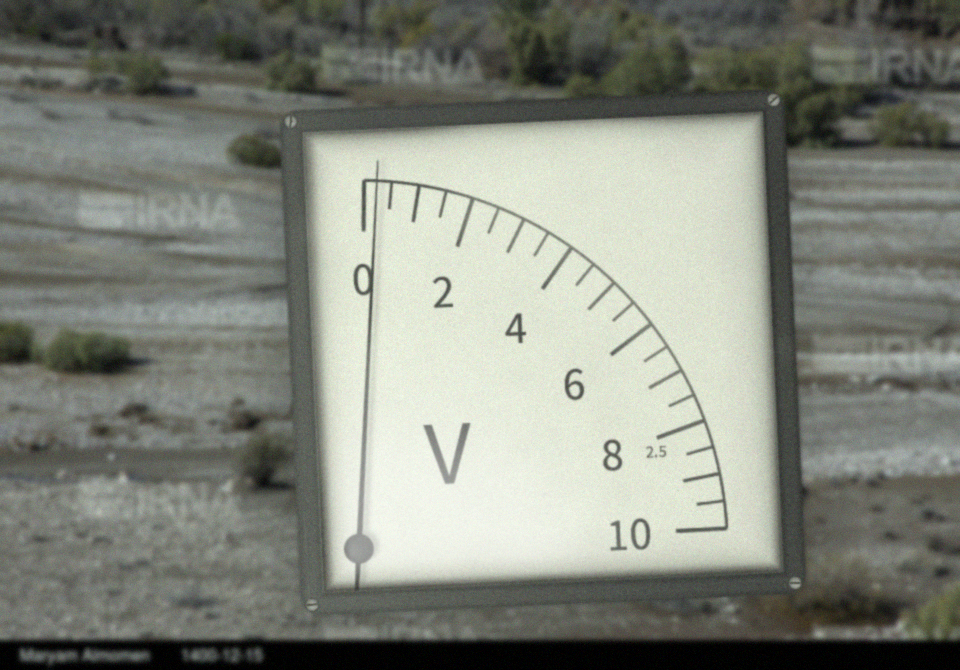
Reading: 0.25; V
